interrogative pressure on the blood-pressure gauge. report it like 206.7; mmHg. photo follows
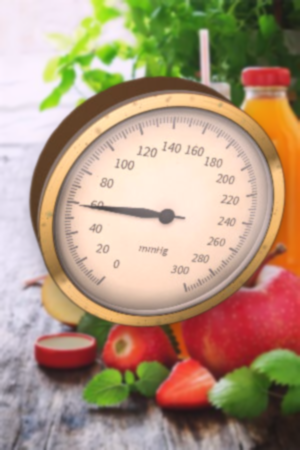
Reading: 60; mmHg
